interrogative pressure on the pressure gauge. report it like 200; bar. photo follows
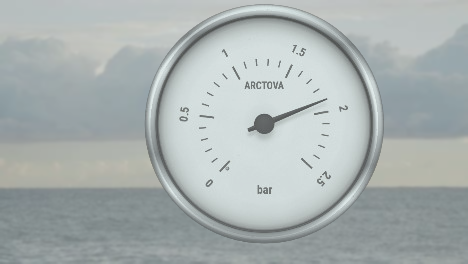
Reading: 1.9; bar
